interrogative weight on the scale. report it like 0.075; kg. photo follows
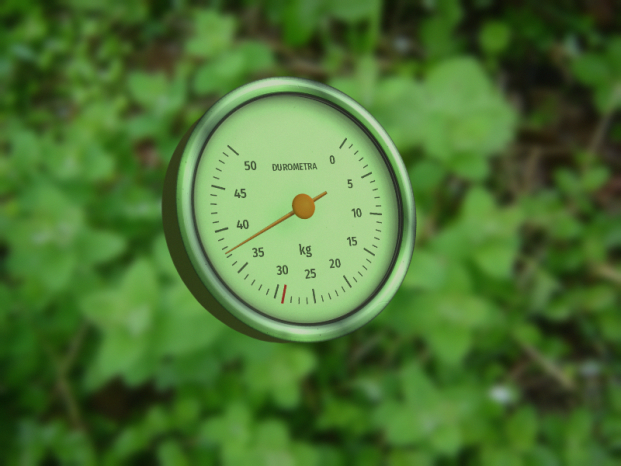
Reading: 37.5; kg
